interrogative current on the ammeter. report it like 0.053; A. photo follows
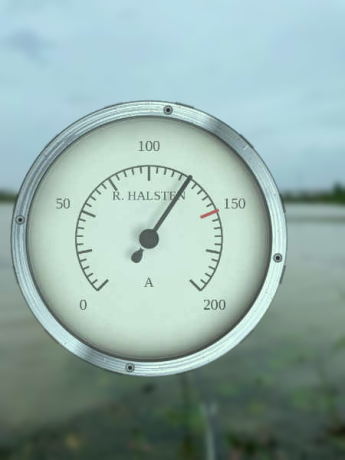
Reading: 125; A
